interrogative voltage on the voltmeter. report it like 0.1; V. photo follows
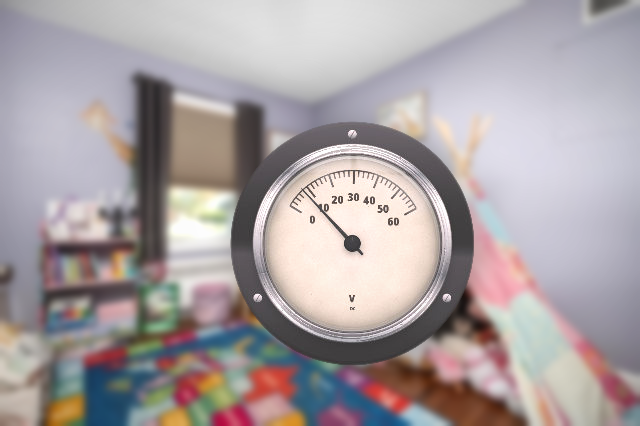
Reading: 8; V
